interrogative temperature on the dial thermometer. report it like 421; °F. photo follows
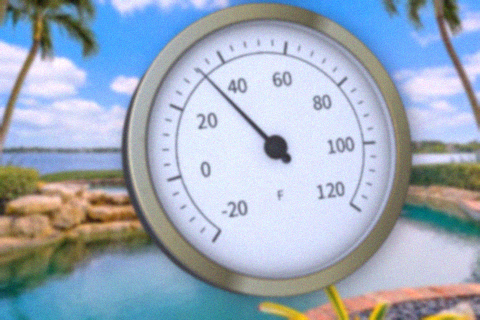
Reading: 32; °F
